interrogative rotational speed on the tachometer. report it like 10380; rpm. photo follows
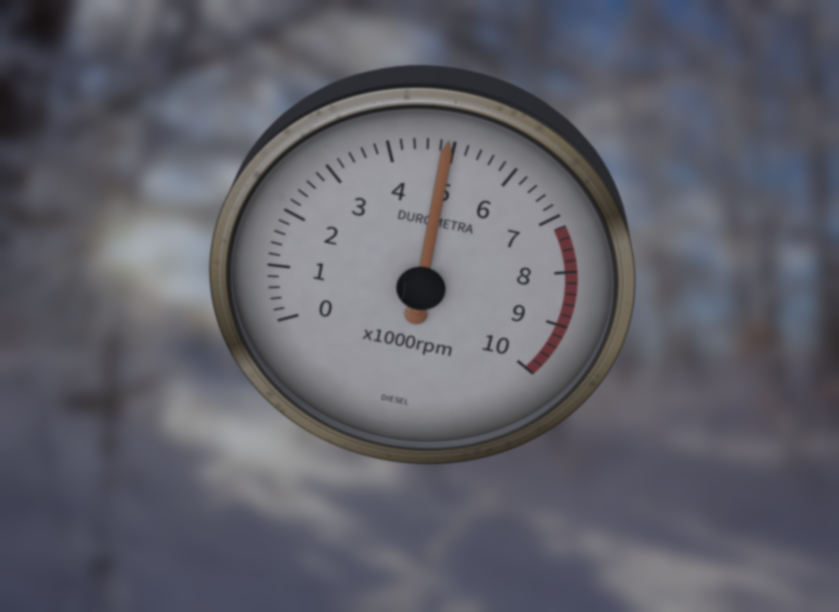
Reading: 4900; rpm
